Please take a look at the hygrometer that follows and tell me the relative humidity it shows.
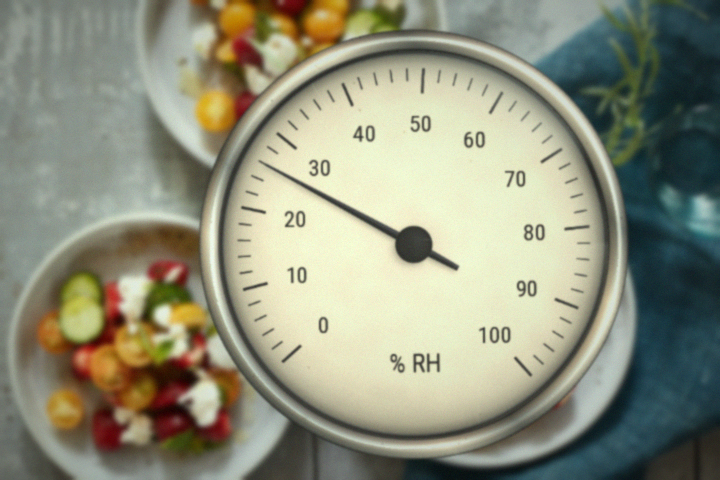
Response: 26 %
